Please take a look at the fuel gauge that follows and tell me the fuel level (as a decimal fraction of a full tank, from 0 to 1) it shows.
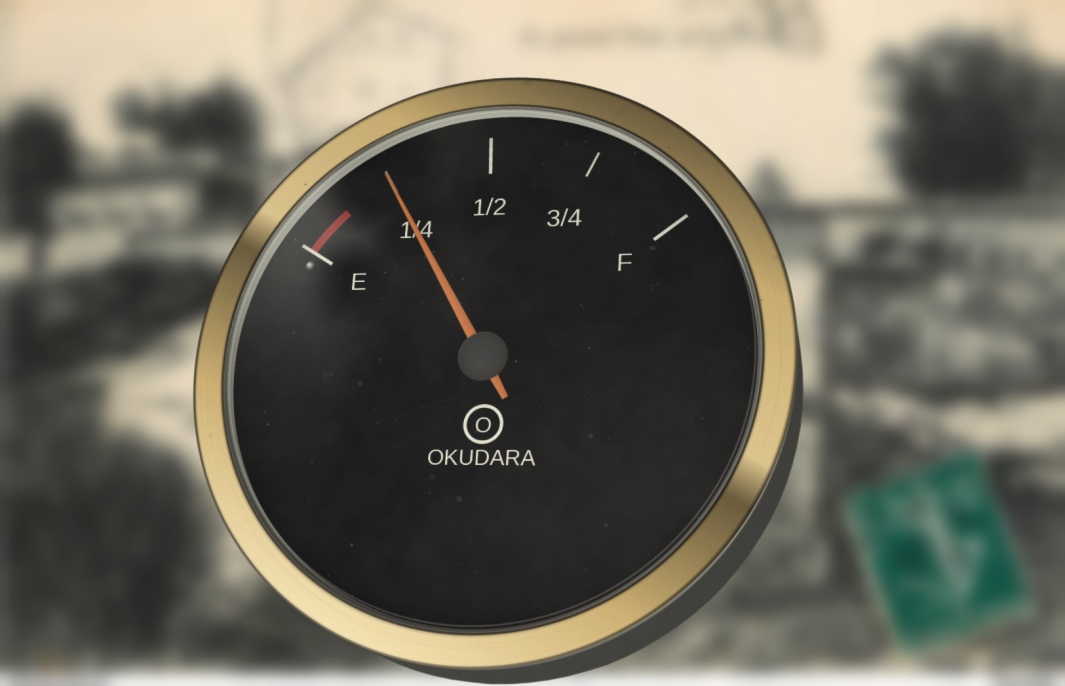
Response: 0.25
